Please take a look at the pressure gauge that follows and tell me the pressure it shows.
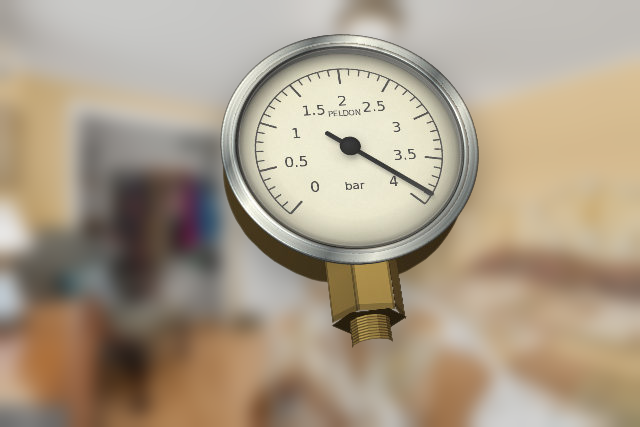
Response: 3.9 bar
